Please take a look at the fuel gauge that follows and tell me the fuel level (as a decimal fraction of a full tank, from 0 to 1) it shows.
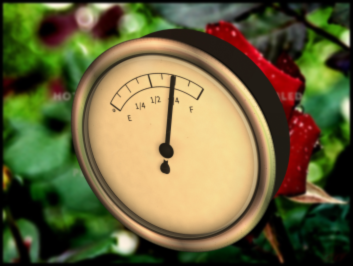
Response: 0.75
